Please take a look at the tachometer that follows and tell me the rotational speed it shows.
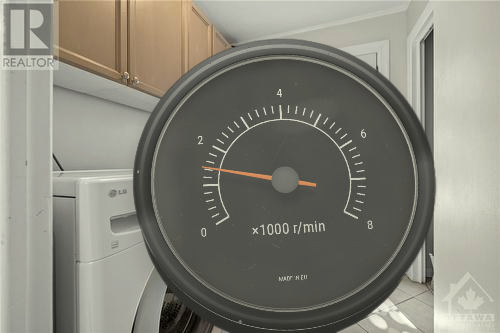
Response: 1400 rpm
